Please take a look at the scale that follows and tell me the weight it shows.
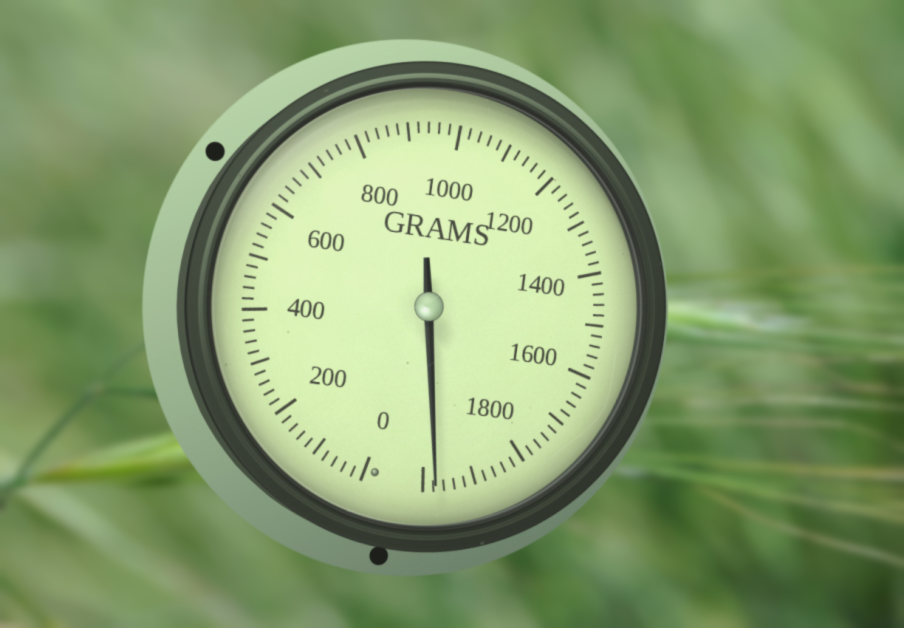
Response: 1980 g
